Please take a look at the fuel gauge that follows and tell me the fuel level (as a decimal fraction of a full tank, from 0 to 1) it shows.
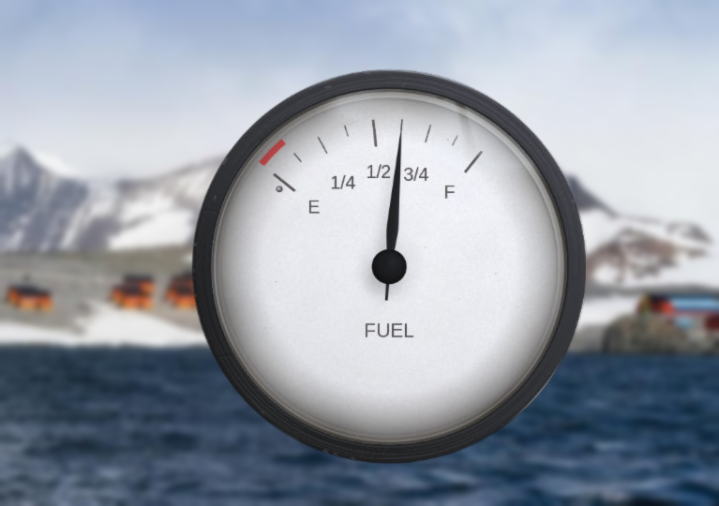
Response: 0.625
